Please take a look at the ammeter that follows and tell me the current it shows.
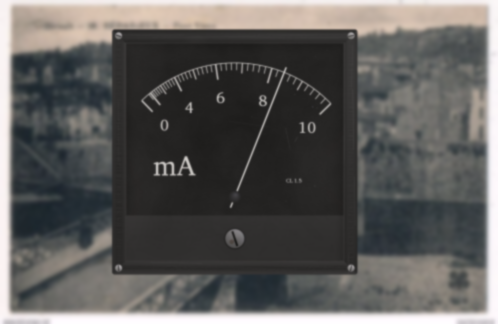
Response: 8.4 mA
